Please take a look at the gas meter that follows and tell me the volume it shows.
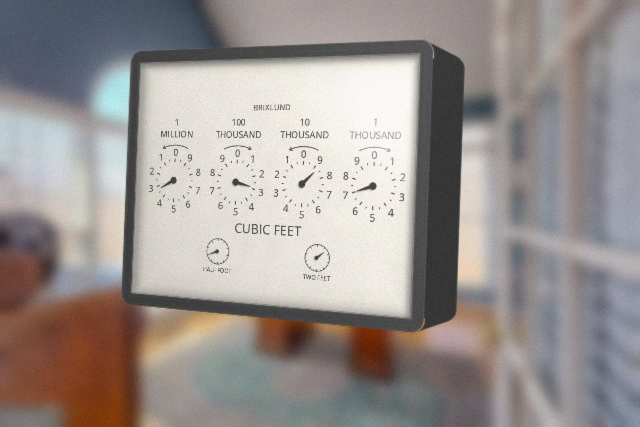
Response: 328700 ft³
